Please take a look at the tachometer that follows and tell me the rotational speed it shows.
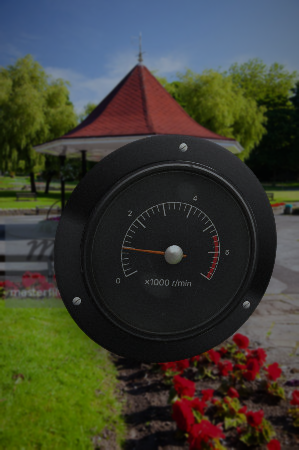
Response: 1000 rpm
